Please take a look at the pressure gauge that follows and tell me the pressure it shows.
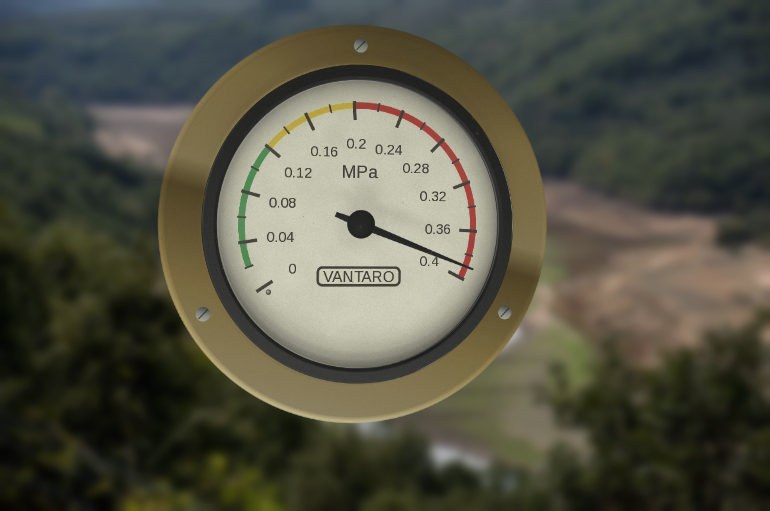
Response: 0.39 MPa
